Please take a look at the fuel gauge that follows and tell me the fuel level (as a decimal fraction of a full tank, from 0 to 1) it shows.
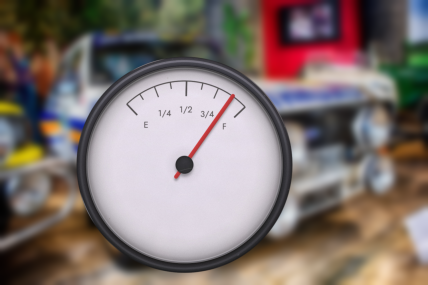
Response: 0.875
